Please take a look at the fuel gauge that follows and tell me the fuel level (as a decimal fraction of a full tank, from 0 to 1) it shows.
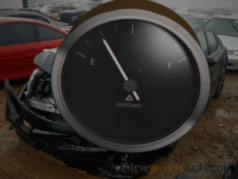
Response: 0.25
